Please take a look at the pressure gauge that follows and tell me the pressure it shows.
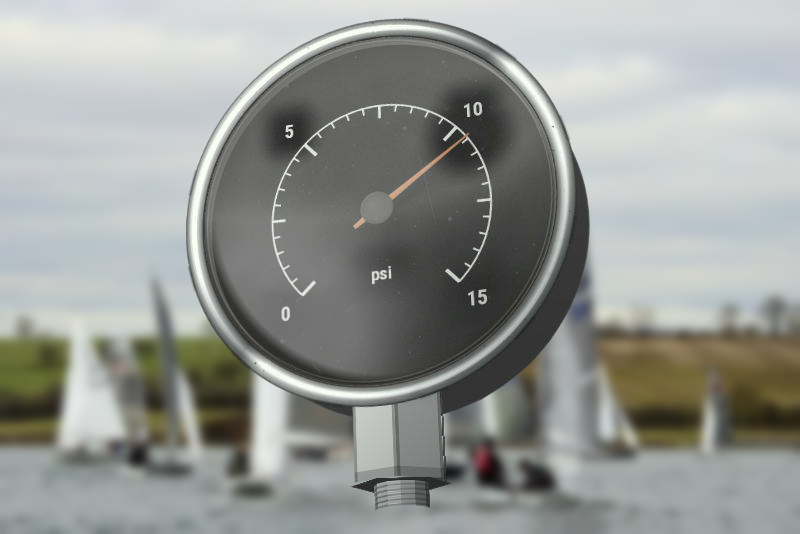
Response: 10.5 psi
